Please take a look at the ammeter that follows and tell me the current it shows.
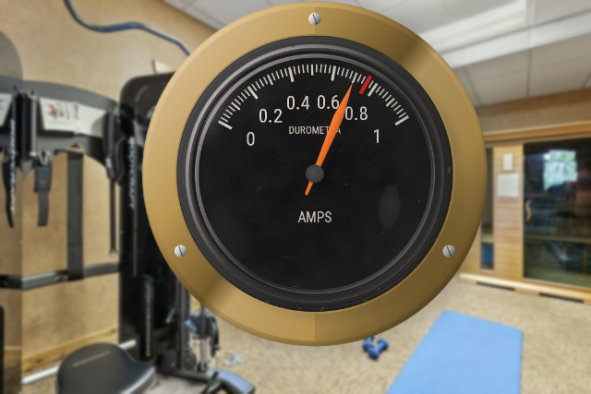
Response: 0.7 A
